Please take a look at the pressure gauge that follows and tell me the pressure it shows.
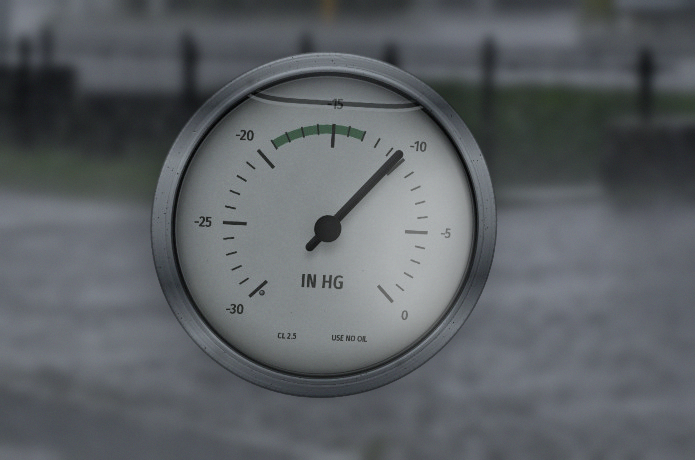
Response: -10.5 inHg
